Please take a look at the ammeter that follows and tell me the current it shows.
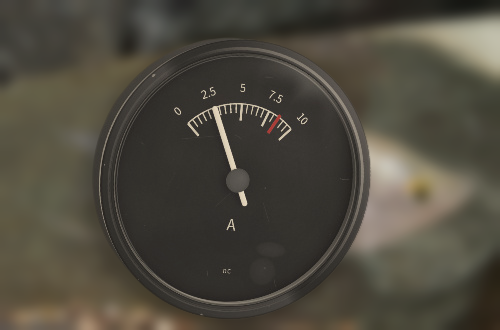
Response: 2.5 A
